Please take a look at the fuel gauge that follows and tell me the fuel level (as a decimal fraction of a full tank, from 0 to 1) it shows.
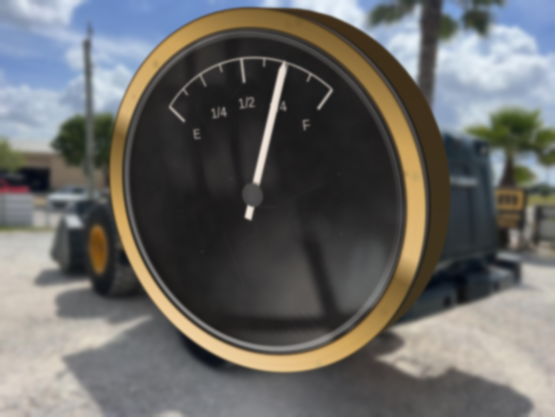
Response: 0.75
